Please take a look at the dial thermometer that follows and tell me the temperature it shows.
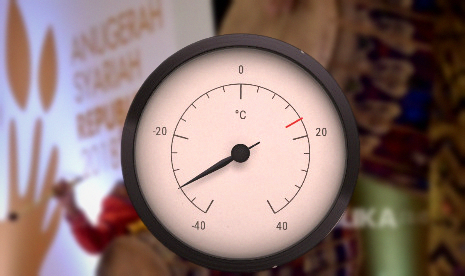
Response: -32 °C
